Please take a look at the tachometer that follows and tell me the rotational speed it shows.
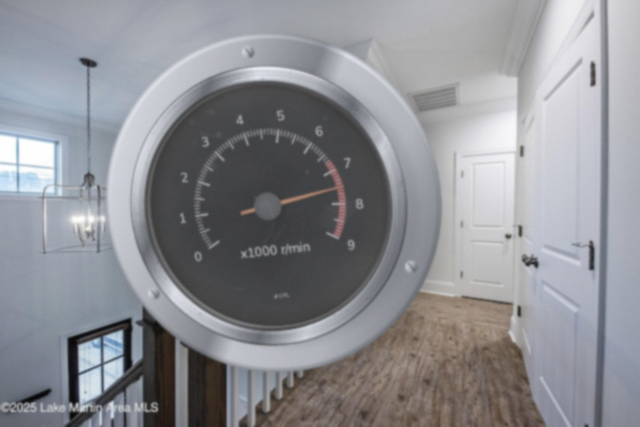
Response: 7500 rpm
